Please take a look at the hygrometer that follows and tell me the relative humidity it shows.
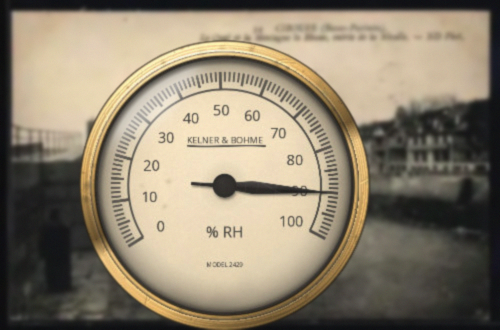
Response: 90 %
